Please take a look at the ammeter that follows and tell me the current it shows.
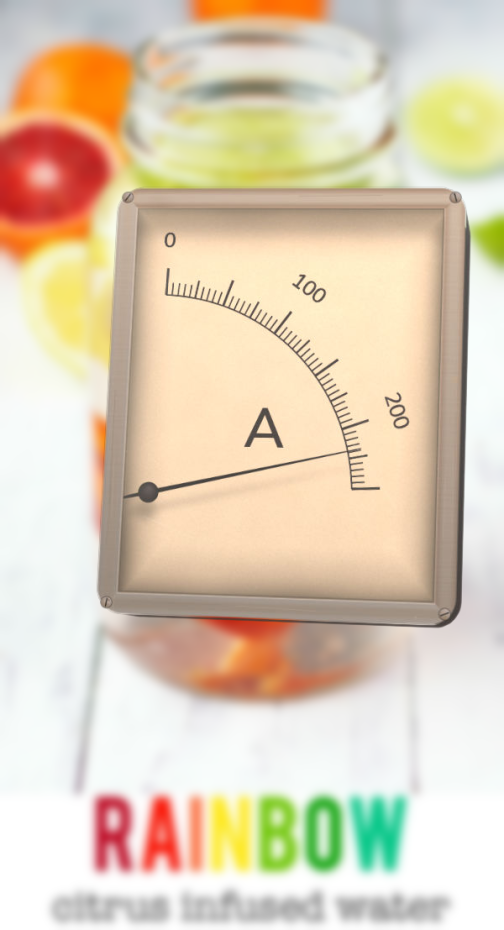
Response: 220 A
